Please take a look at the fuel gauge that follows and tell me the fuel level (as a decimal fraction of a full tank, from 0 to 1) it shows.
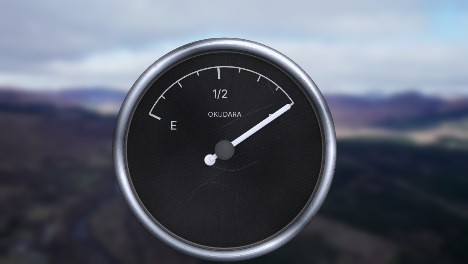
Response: 1
